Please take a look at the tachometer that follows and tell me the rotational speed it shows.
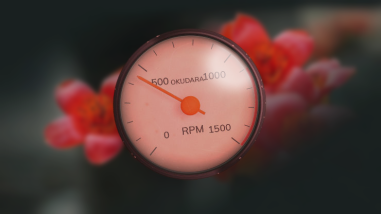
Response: 450 rpm
